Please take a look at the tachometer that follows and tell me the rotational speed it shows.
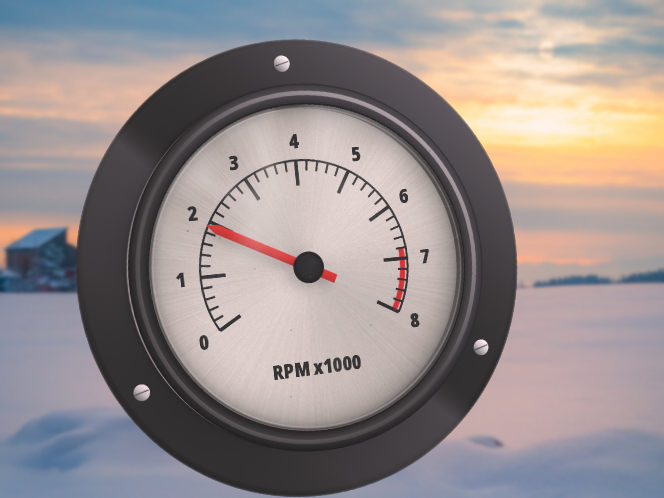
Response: 1900 rpm
